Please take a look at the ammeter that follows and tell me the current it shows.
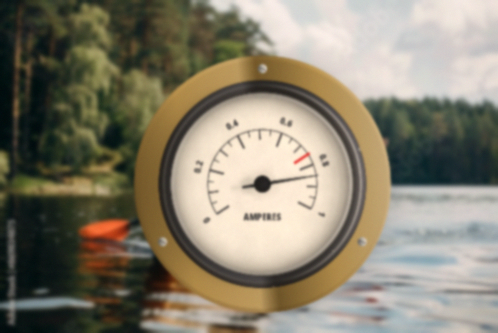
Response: 0.85 A
